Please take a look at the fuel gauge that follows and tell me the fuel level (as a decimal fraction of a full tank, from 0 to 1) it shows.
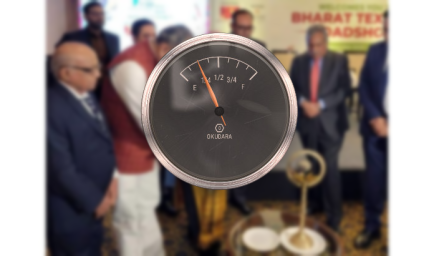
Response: 0.25
